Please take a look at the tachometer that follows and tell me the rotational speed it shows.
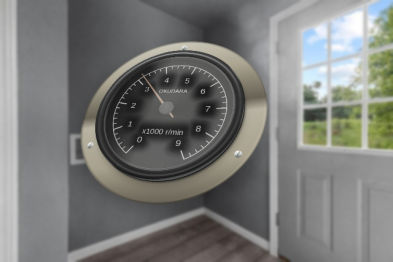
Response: 3200 rpm
